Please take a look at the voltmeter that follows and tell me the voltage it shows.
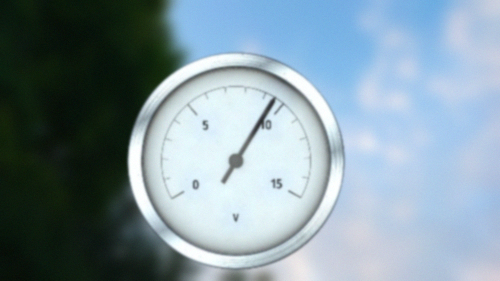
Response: 9.5 V
